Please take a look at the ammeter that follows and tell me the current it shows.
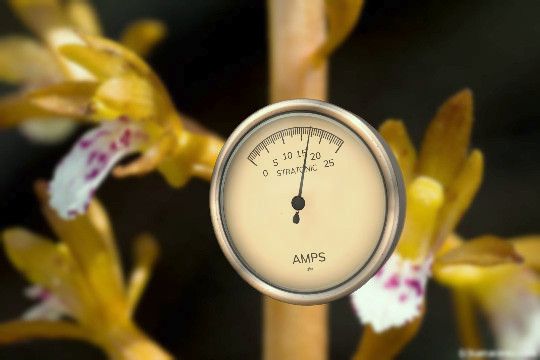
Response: 17.5 A
